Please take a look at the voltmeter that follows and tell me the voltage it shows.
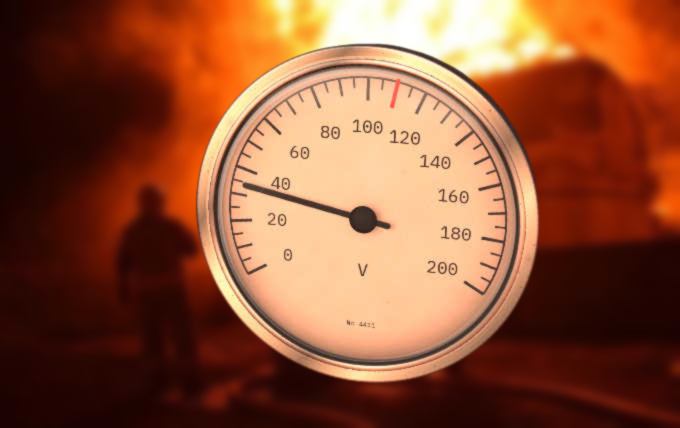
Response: 35 V
